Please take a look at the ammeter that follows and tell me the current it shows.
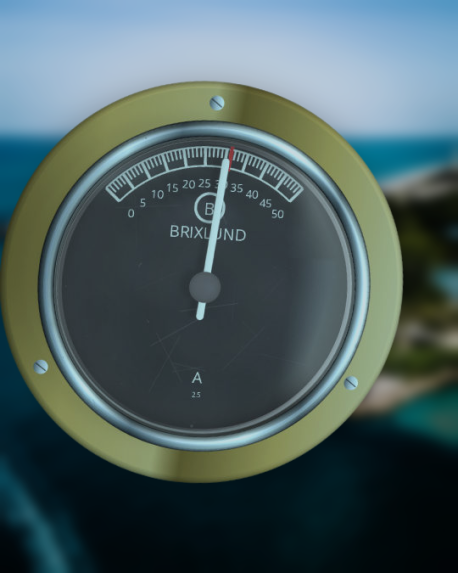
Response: 30 A
